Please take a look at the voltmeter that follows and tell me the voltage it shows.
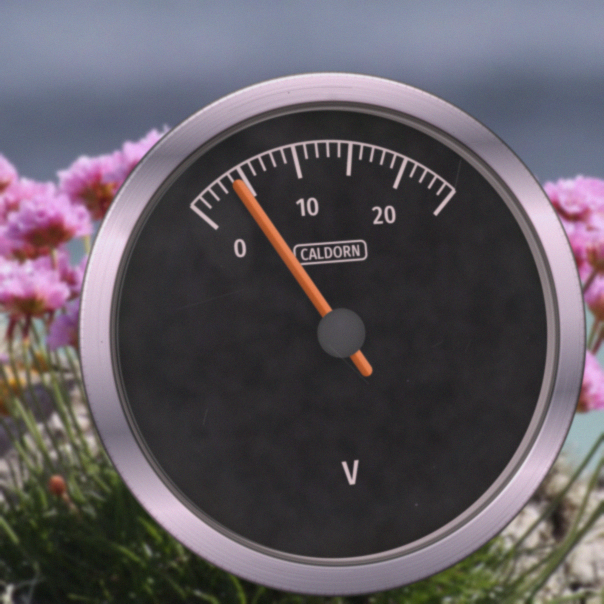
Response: 4 V
